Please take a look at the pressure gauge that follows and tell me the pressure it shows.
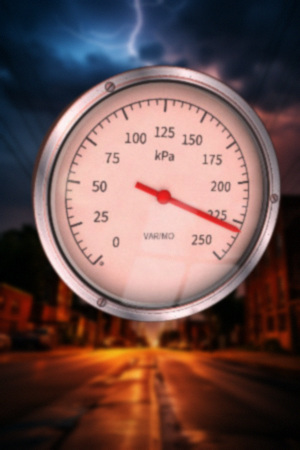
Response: 230 kPa
